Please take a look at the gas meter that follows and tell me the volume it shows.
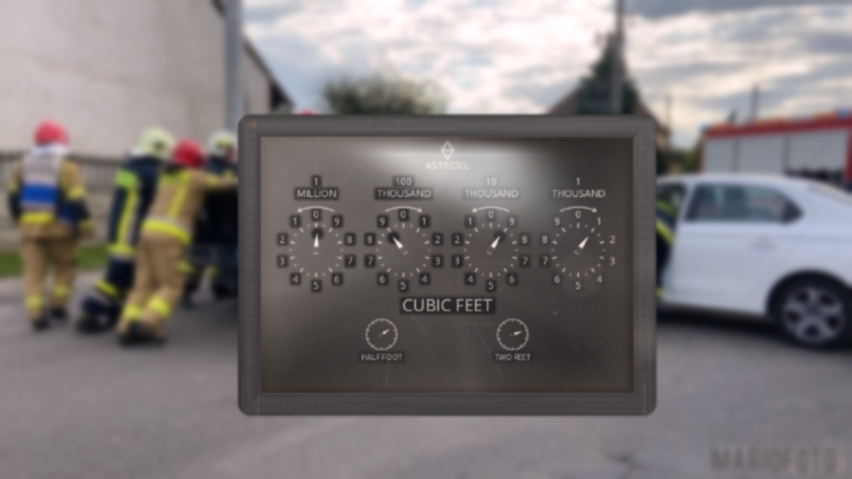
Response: 989100 ft³
